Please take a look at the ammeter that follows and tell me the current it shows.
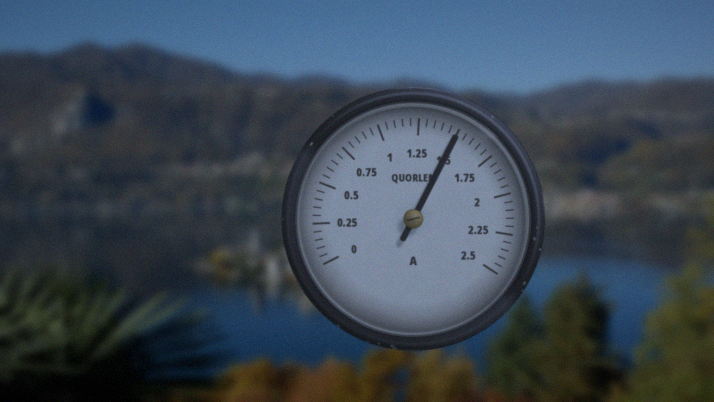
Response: 1.5 A
